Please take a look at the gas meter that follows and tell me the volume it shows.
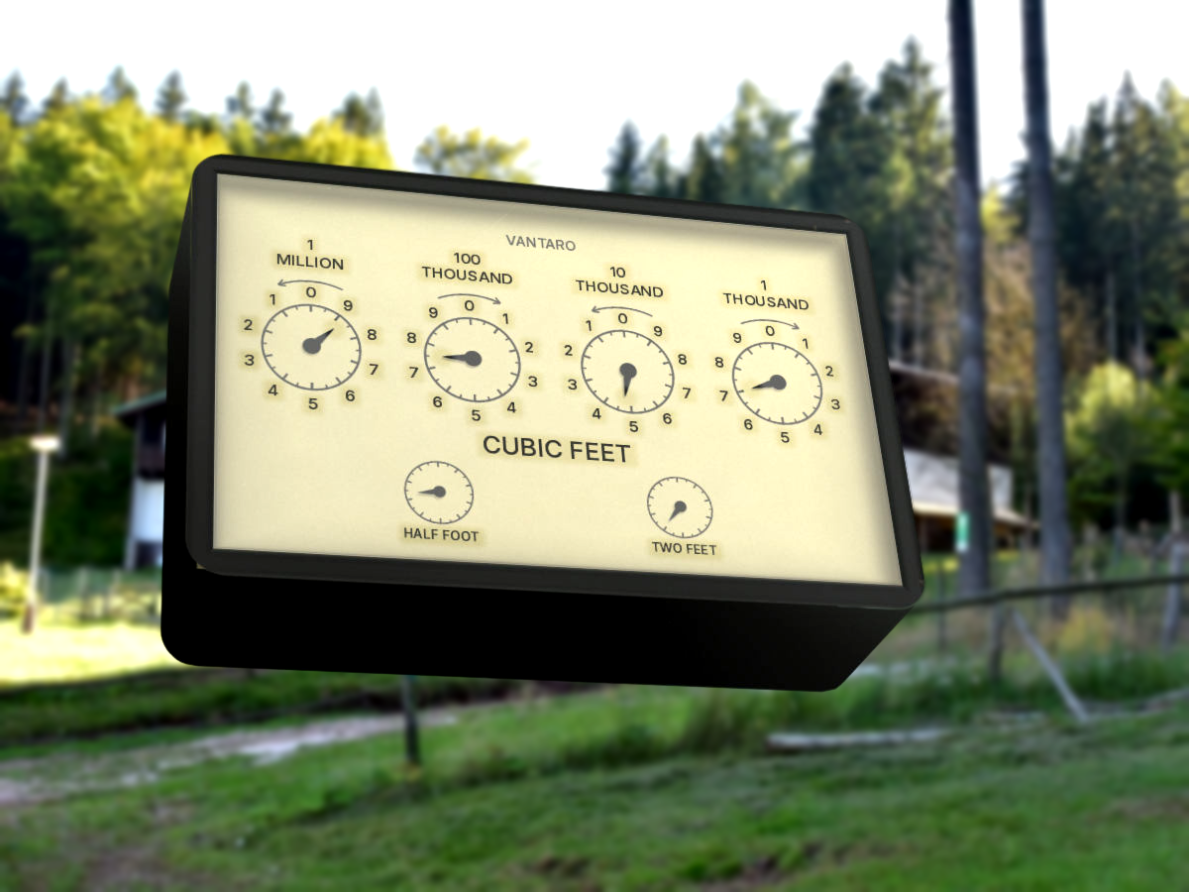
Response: 874700 ft³
